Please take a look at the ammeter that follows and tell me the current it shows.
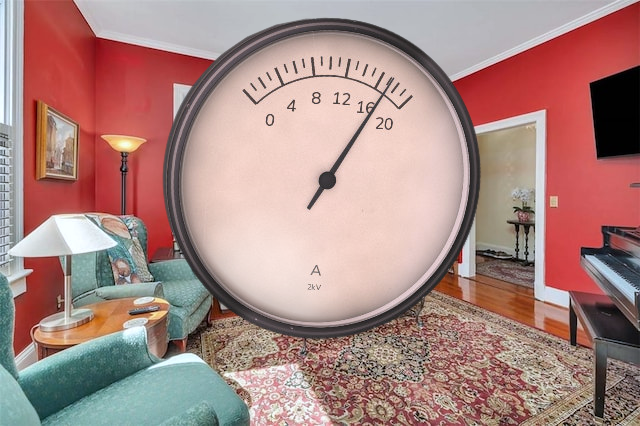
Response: 17 A
